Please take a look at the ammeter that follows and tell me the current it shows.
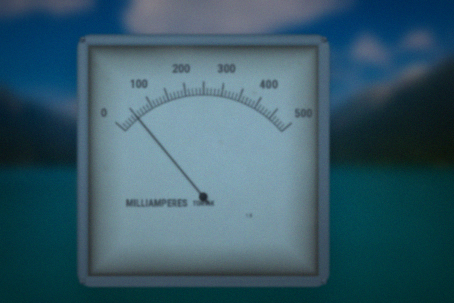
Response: 50 mA
